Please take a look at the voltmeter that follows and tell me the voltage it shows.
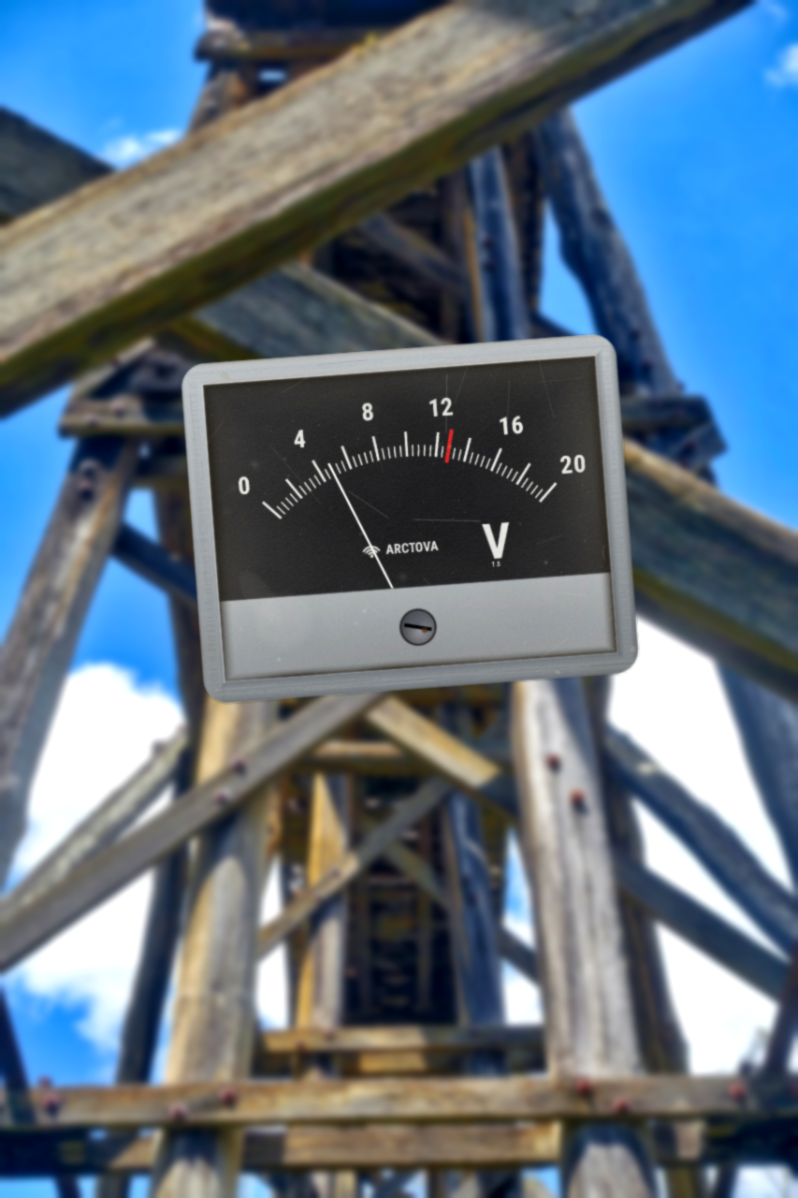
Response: 4.8 V
